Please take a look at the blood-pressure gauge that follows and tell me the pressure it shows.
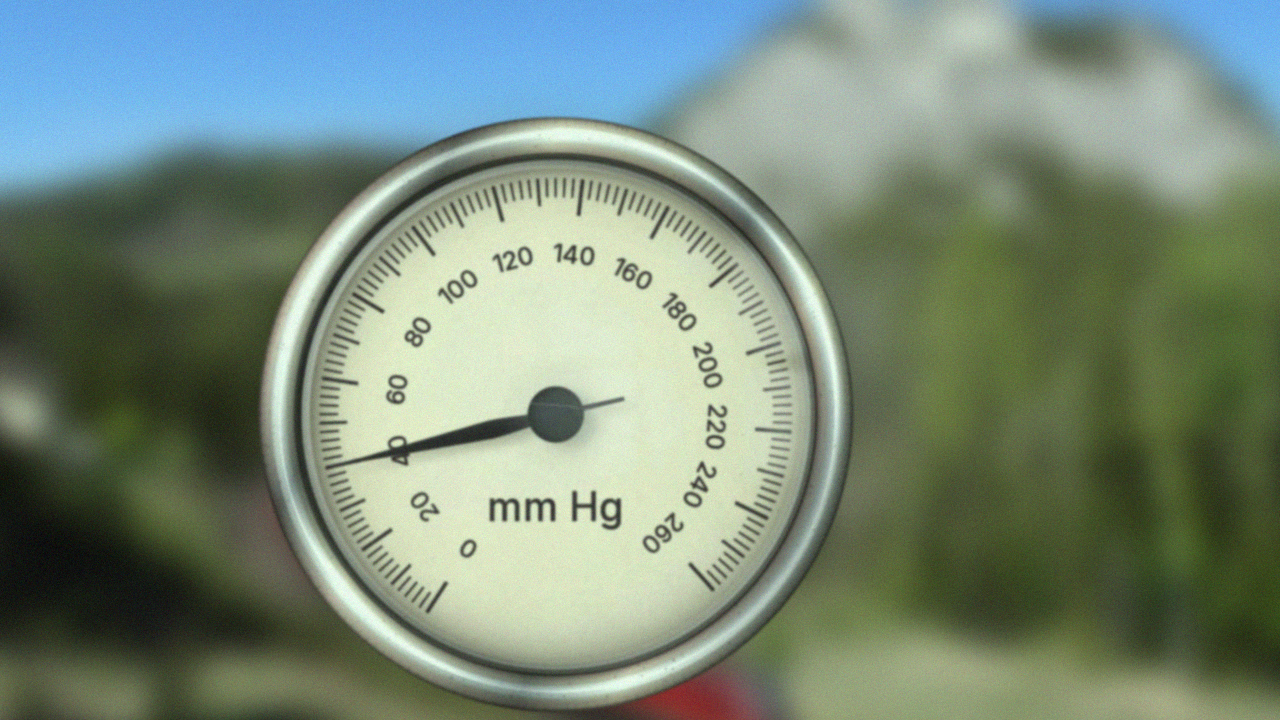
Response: 40 mmHg
